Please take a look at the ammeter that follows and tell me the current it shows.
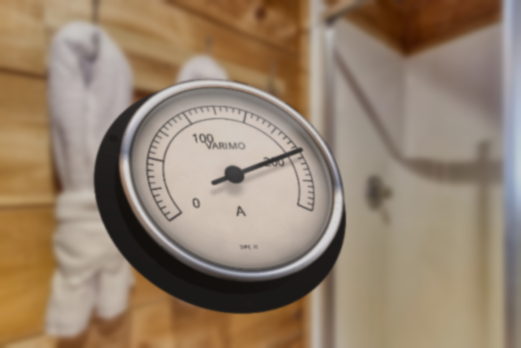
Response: 200 A
